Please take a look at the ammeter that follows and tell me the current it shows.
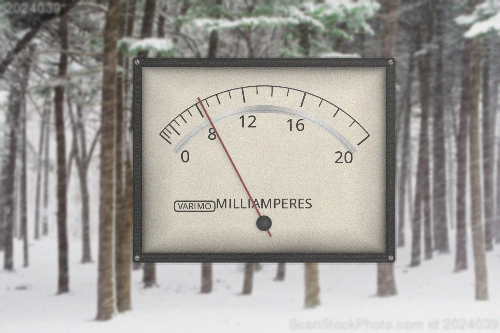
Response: 8.5 mA
